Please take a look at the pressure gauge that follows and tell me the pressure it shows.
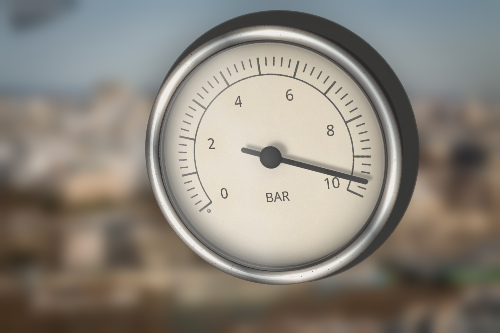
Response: 9.6 bar
